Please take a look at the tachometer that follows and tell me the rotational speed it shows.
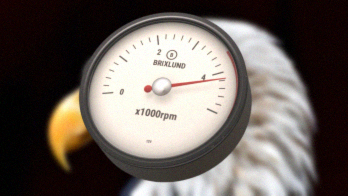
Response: 4200 rpm
